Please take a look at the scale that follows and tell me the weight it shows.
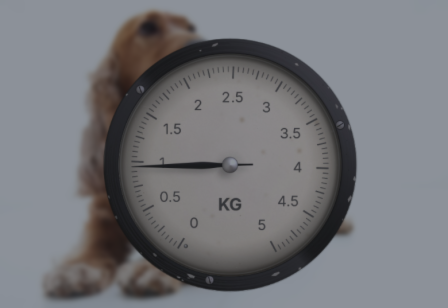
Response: 0.95 kg
